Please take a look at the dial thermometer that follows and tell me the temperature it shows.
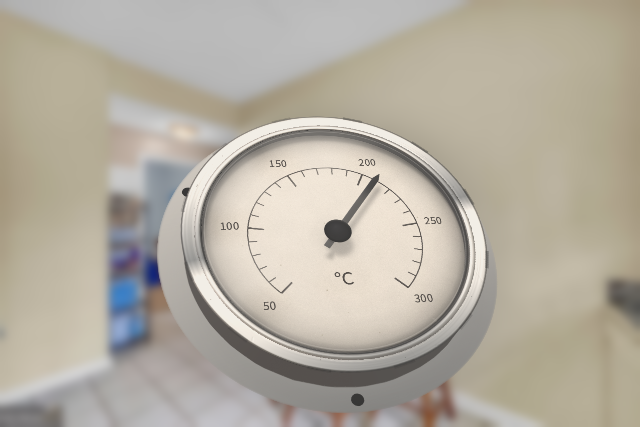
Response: 210 °C
